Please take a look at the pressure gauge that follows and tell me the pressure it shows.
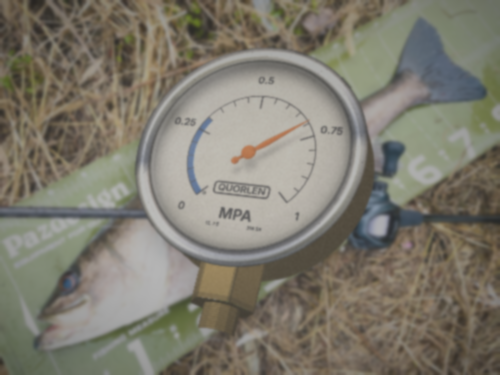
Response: 0.7 MPa
